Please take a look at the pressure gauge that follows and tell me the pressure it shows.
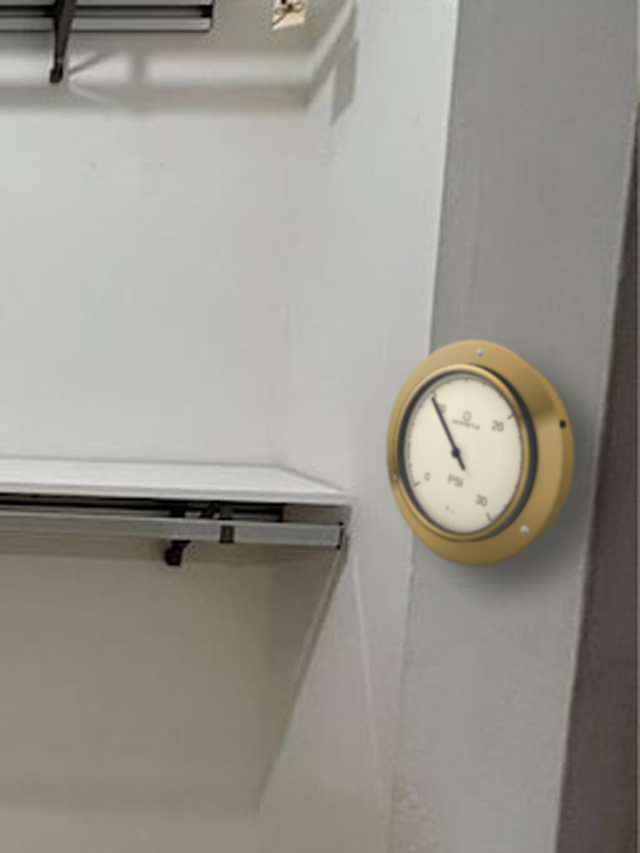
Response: 10 psi
